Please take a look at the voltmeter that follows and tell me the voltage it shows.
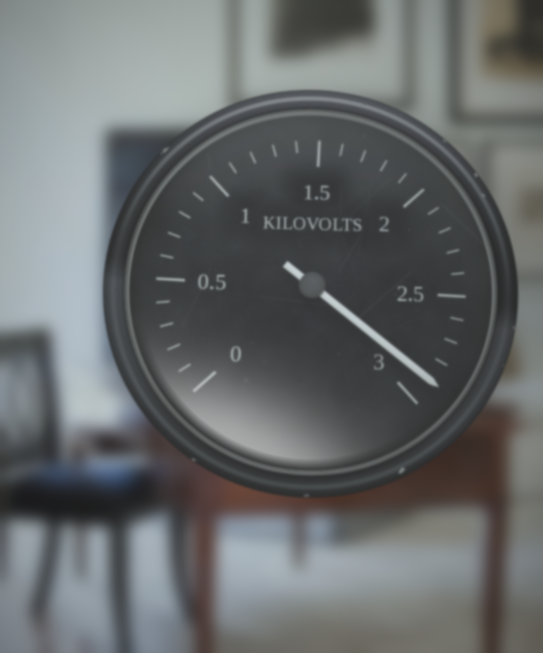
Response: 2.9 kV
